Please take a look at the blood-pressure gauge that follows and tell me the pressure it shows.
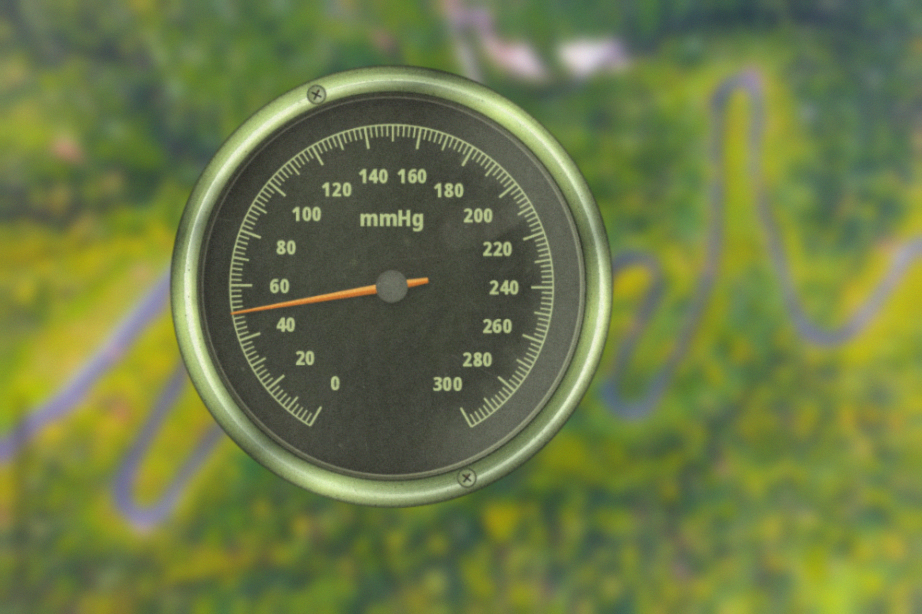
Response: 50 mmHg
